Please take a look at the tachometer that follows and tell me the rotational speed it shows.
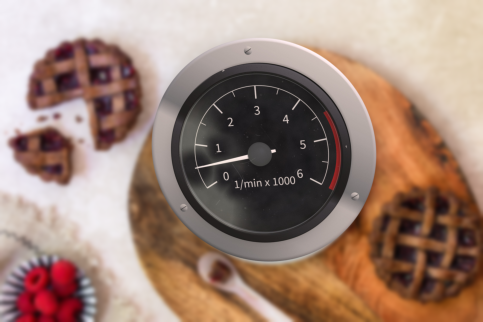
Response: 500 rpm
